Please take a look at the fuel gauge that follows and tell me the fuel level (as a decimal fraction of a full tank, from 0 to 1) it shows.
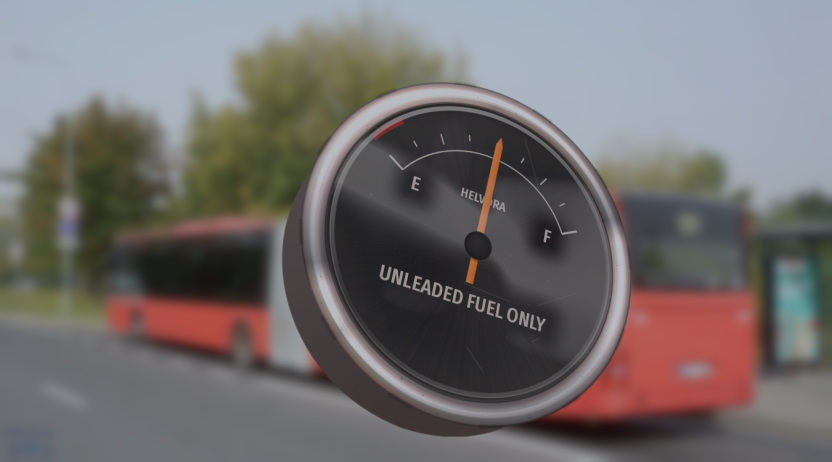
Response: 0.5
